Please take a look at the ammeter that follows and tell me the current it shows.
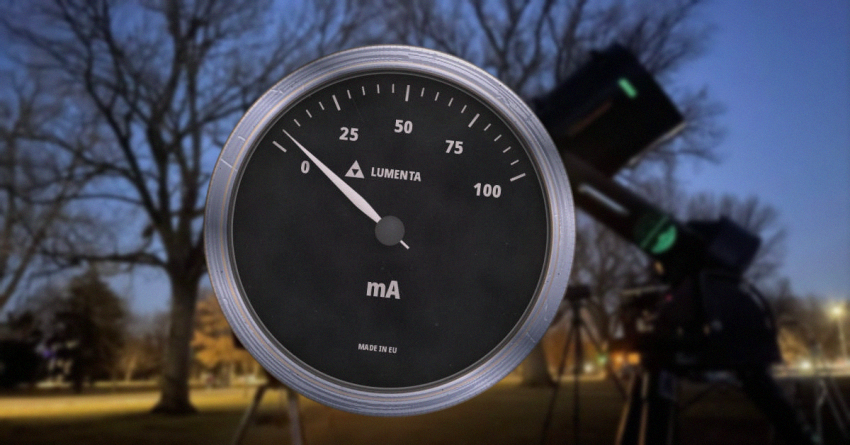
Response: 5 mA
